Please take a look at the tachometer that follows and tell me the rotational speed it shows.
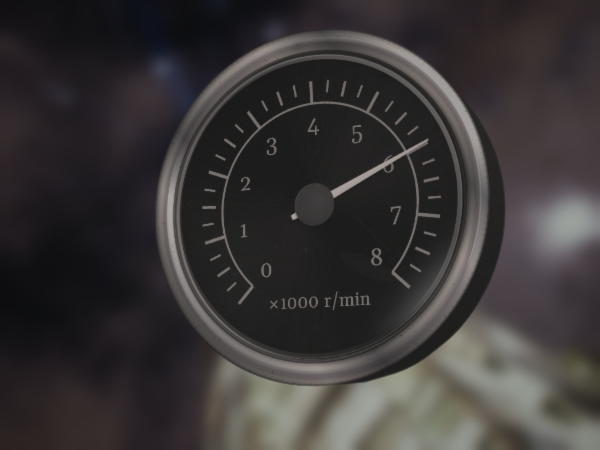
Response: 6000 rpm
